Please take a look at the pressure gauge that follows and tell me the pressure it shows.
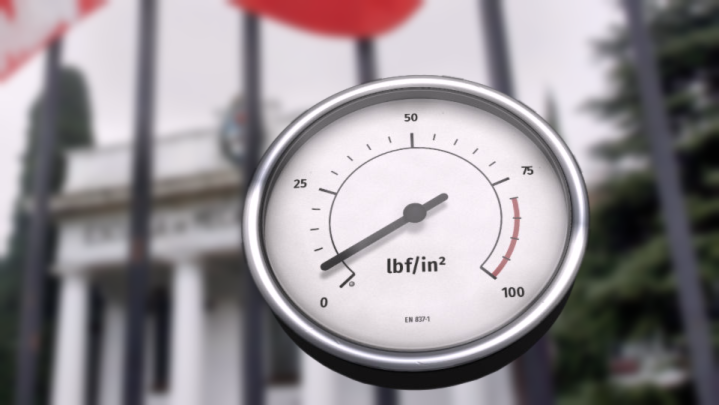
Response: 5 psi
